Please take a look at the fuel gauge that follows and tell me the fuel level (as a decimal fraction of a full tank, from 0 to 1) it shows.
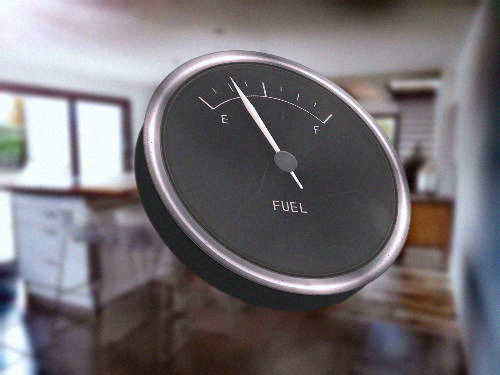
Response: 0.25
